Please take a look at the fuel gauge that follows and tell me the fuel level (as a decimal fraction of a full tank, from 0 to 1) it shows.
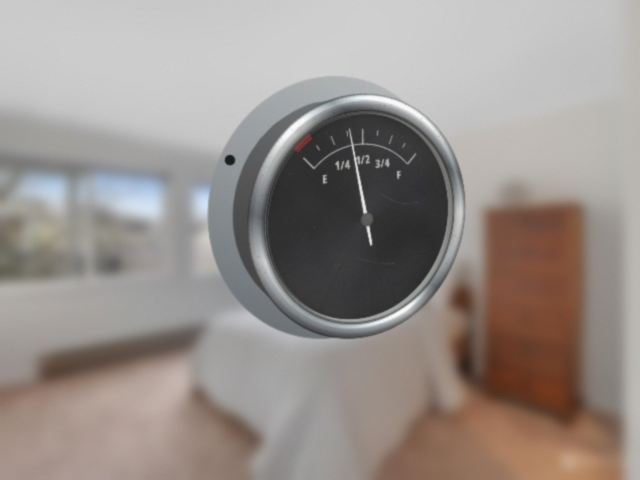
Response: 0.375
